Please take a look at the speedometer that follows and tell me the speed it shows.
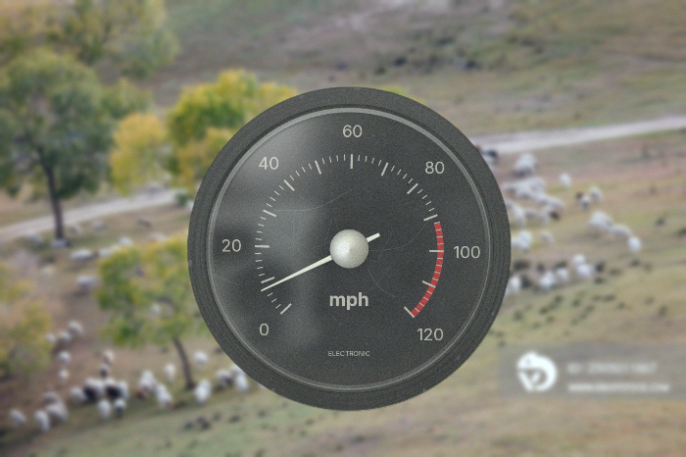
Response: 8 mph
